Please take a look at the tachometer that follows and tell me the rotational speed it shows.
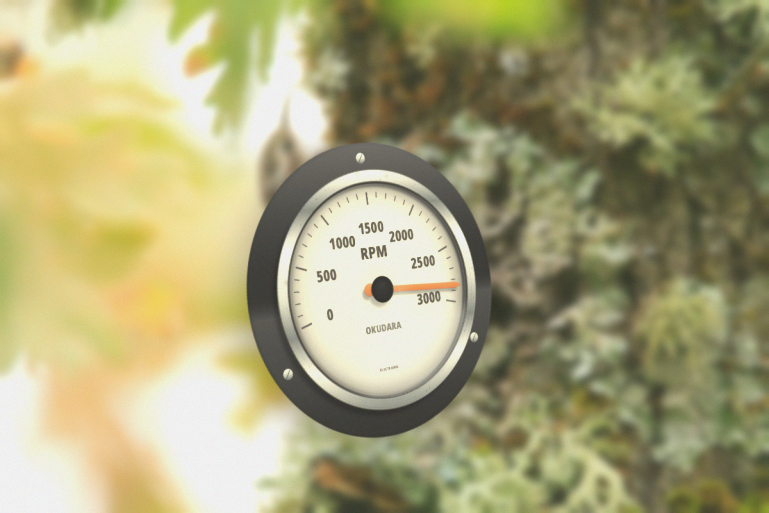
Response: 2850 rpm
